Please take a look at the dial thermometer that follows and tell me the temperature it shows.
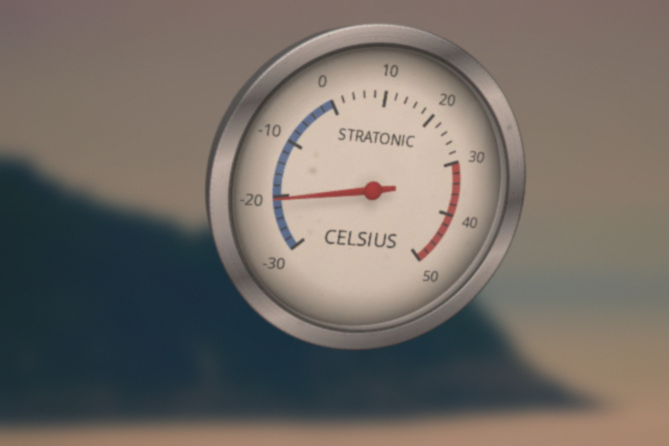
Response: -20 °C
